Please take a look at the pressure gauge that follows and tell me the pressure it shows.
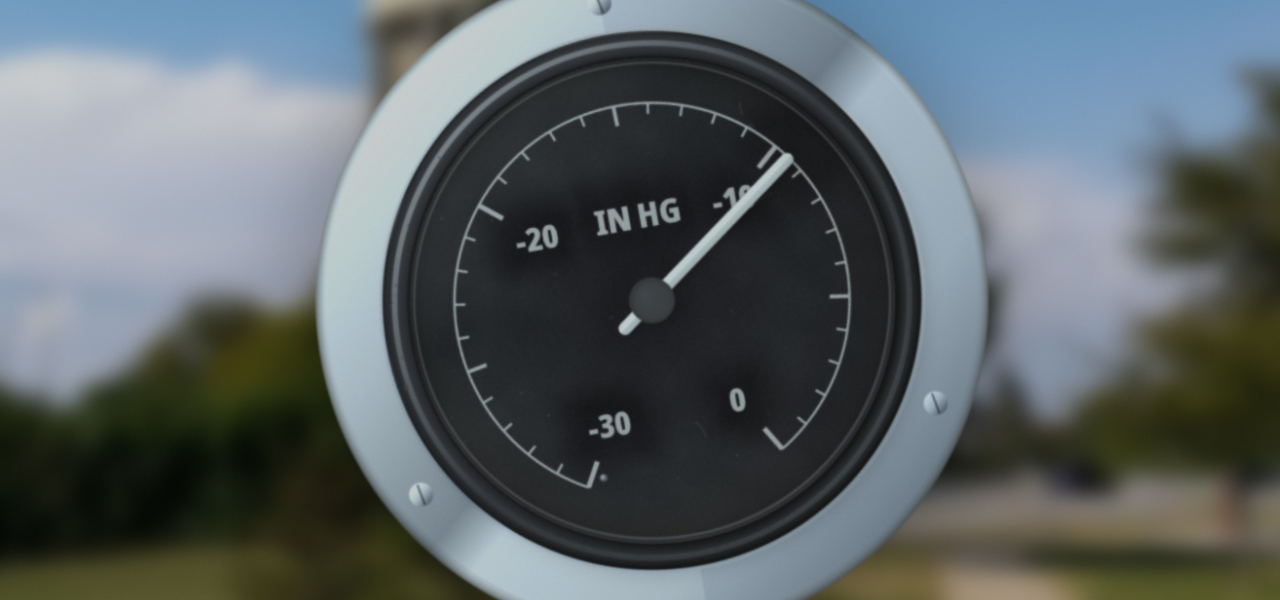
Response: -9.5 inHg
